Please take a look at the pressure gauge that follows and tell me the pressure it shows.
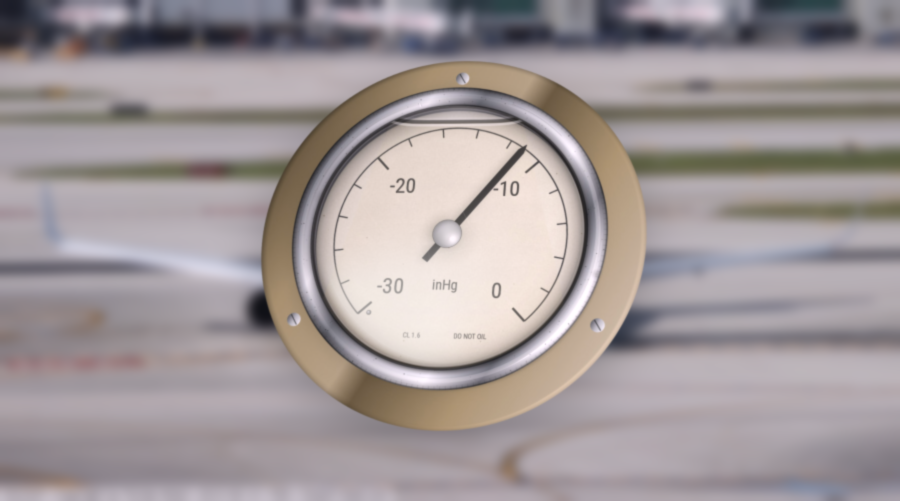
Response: -11 inHg
